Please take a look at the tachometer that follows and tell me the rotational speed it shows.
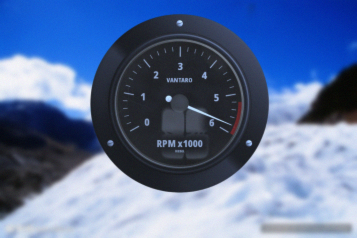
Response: 5800 rpm
